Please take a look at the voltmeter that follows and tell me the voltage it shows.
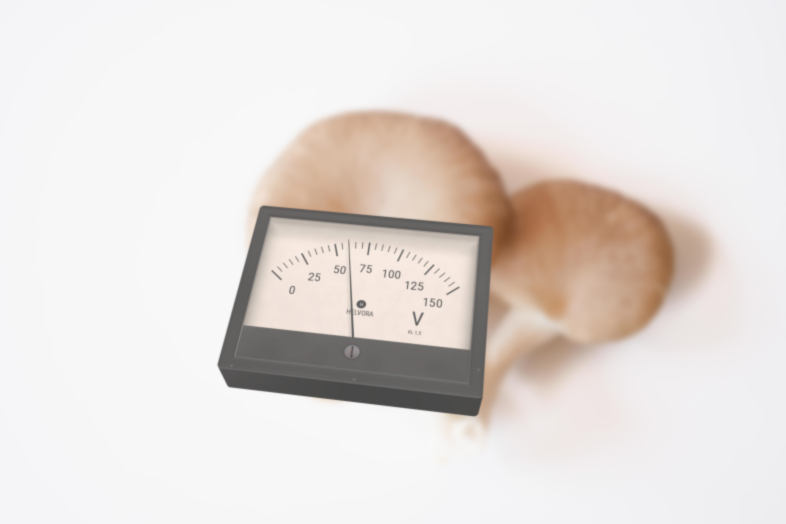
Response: 60 V
